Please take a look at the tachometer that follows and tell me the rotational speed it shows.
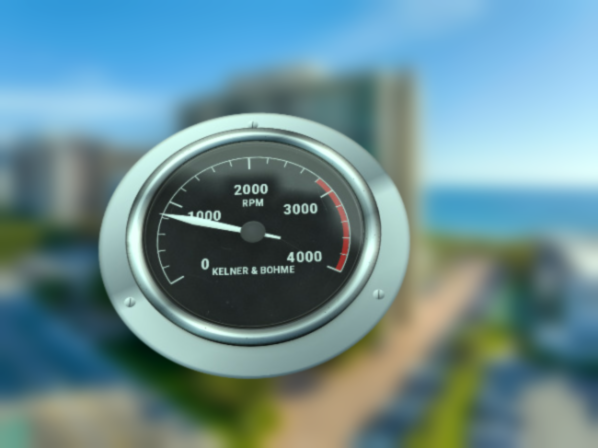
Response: 800 rpm
